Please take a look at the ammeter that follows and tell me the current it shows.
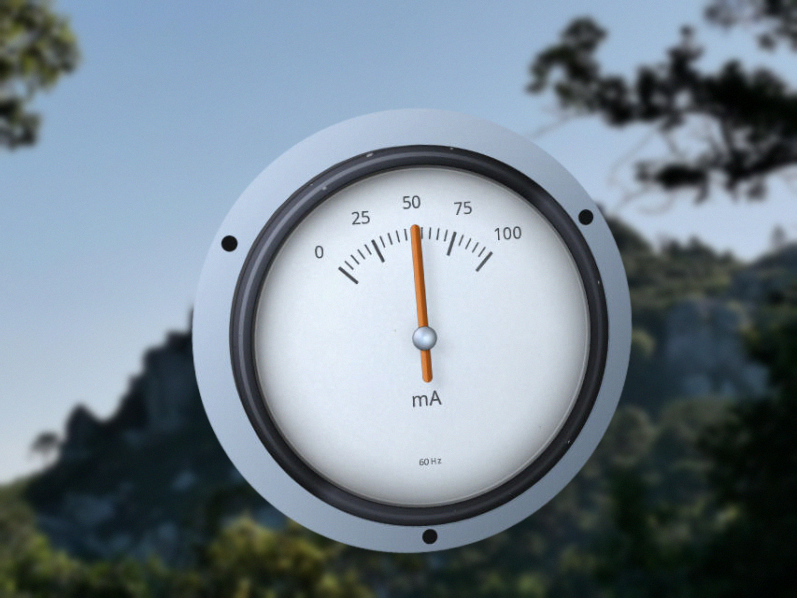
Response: 50 mA
